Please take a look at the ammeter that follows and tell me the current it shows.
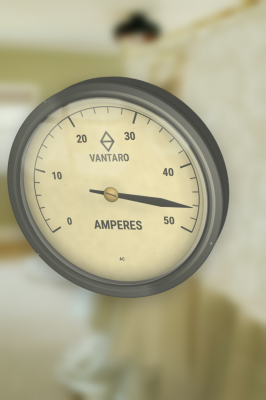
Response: 46 A
